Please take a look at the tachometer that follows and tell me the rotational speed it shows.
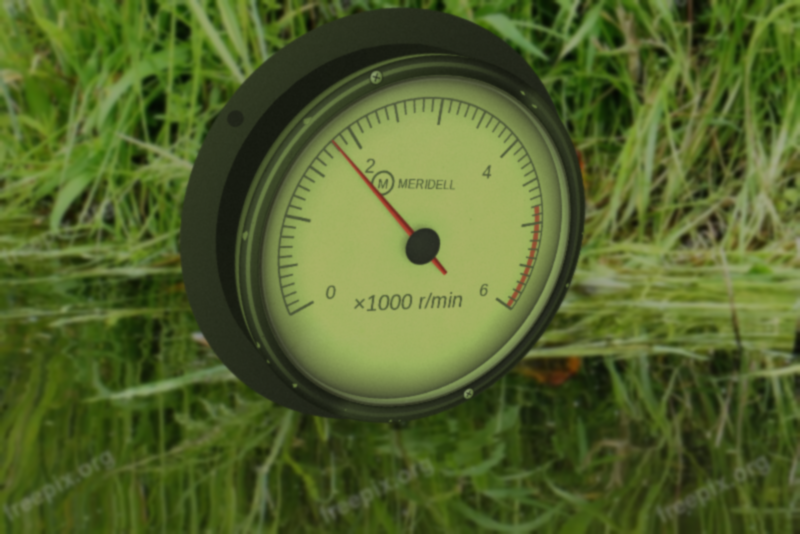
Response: 1800 rpm
